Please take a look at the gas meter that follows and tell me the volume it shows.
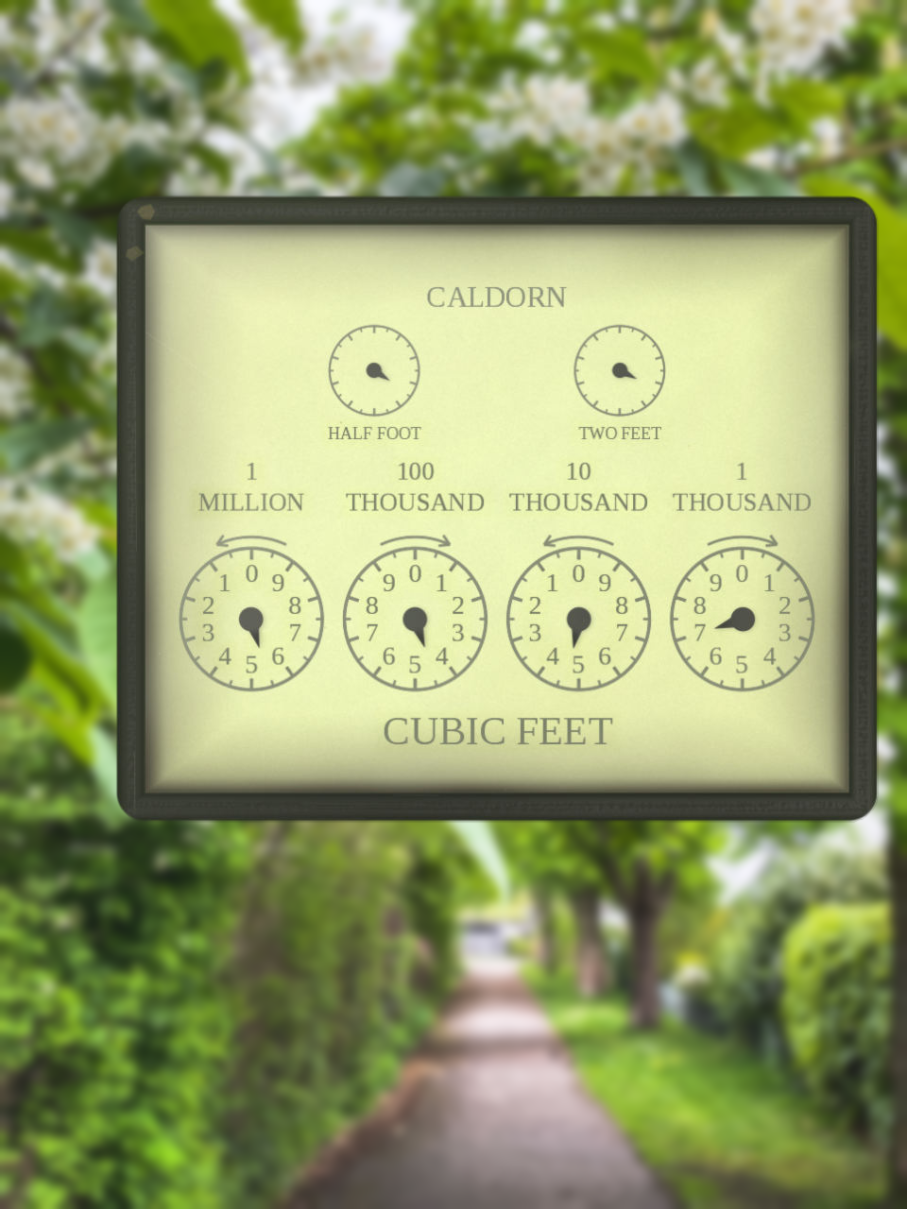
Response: 544700 ft³
